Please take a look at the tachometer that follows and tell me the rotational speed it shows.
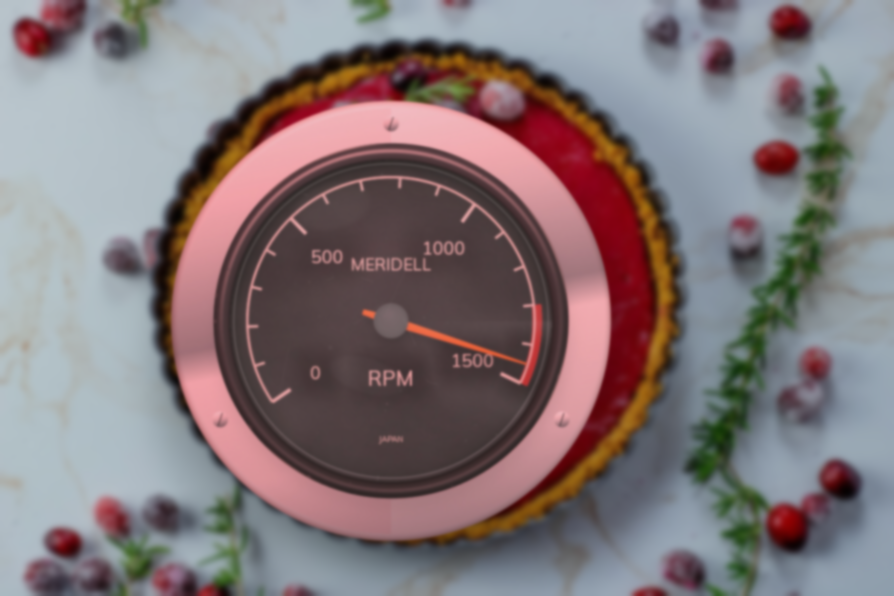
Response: 1450 rpm
